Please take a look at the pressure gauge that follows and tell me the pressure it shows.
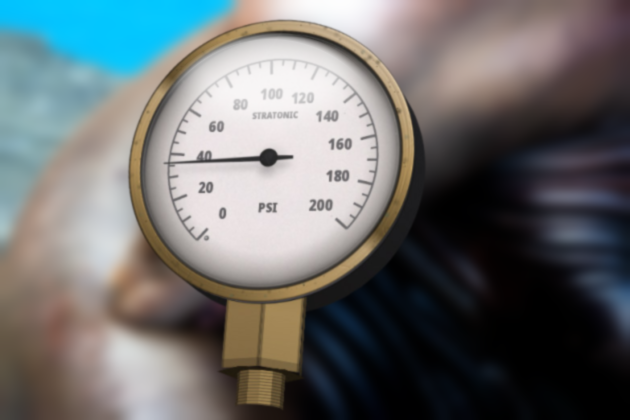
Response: 35 psi
